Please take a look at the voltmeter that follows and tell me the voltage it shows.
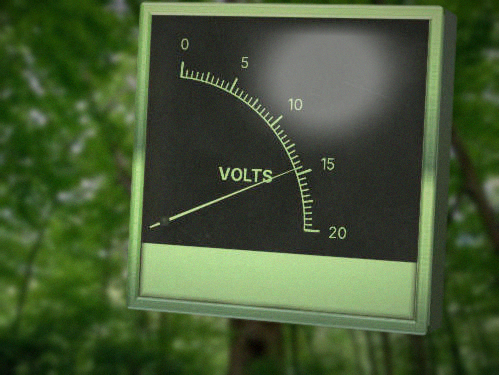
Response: 14.5 V
